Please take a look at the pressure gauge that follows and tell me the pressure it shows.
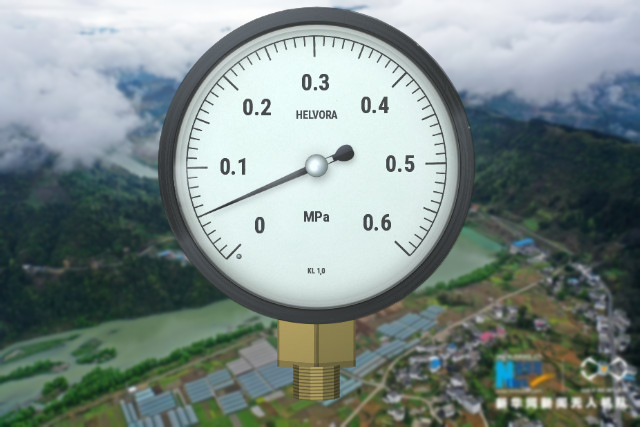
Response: 0.05 MPa
